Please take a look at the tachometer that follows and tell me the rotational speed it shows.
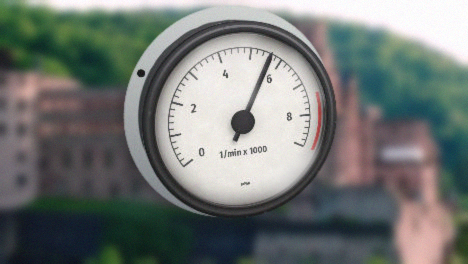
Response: 5600 rpm
